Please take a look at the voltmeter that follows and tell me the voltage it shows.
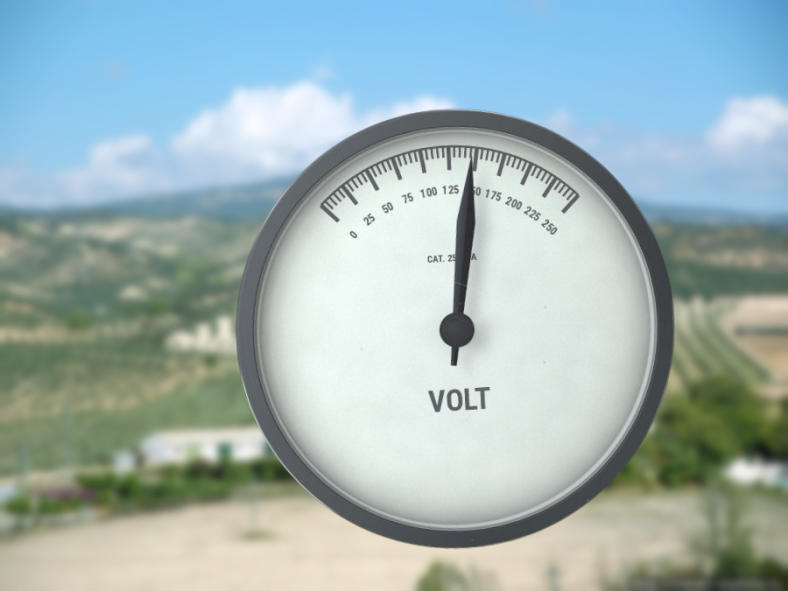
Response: 145 V
